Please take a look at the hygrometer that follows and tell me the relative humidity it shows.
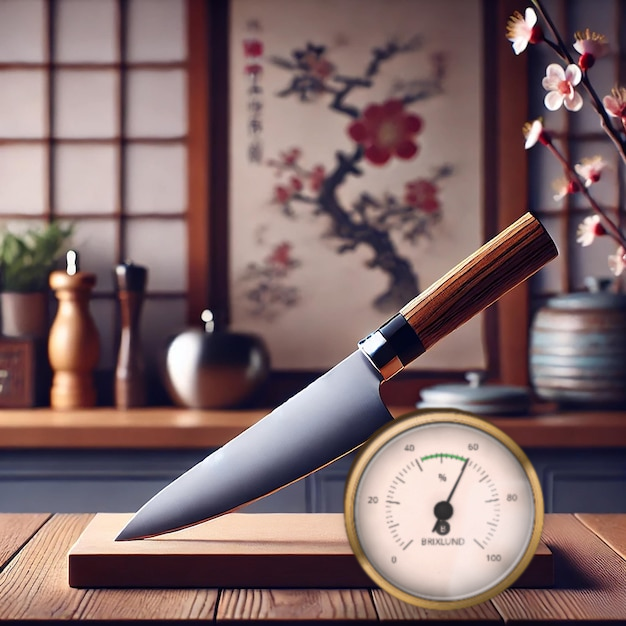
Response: 60 %
